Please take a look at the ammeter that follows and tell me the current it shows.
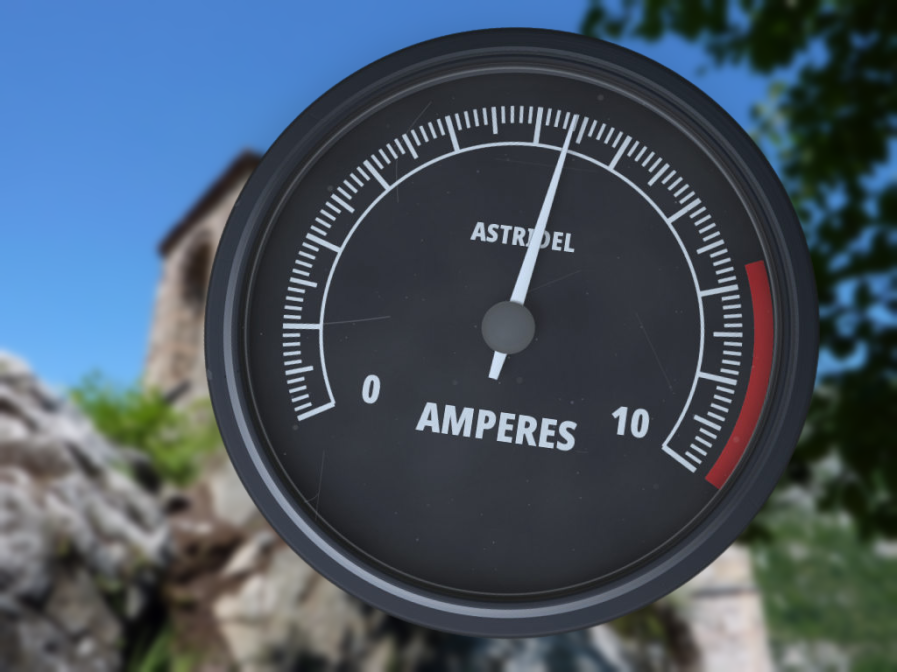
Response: 5.4 A
